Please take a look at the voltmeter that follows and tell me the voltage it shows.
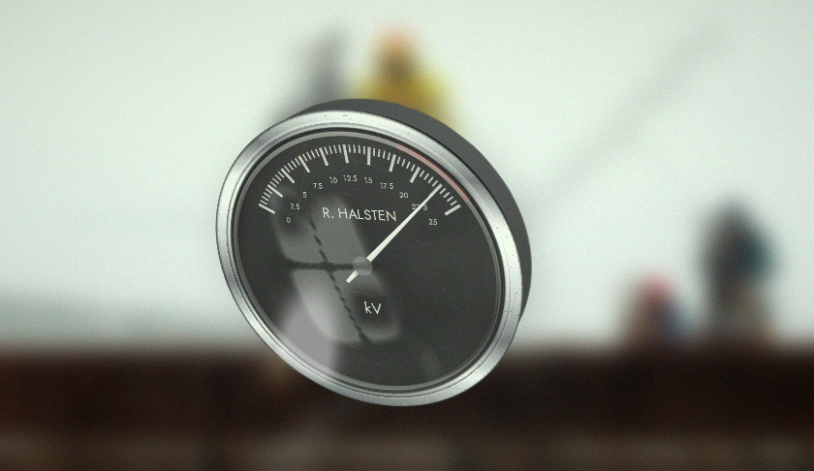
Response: 22.5 kV
